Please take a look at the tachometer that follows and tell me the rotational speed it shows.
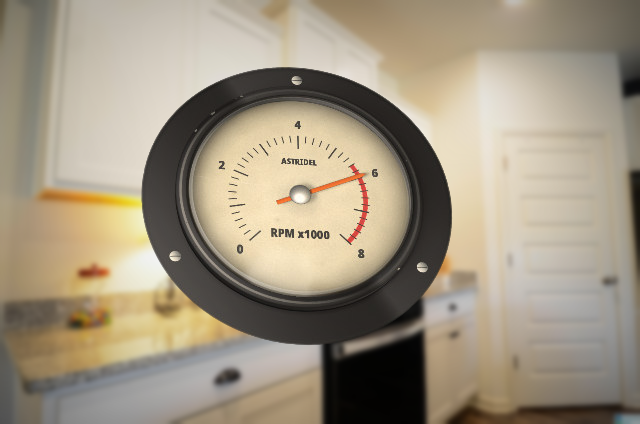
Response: 6000 rpm
